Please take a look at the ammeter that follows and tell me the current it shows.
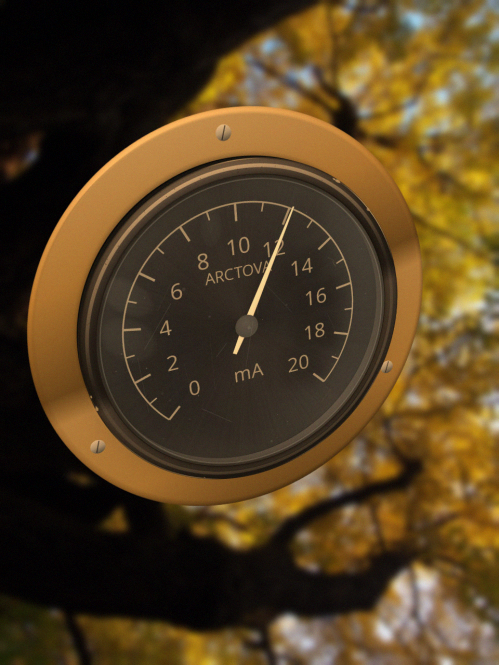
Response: 12 mA
